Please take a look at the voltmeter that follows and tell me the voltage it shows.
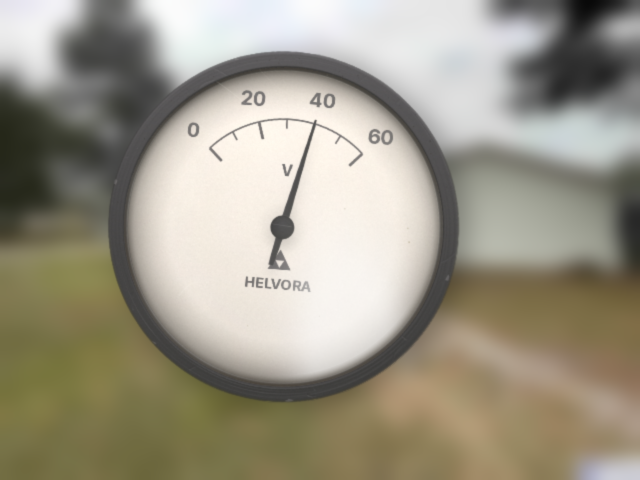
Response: 40 V
